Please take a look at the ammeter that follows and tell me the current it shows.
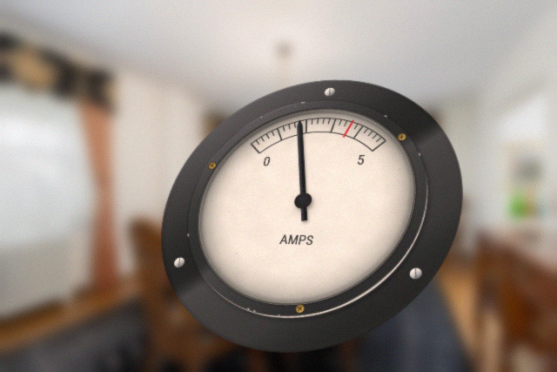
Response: 1.8 A
